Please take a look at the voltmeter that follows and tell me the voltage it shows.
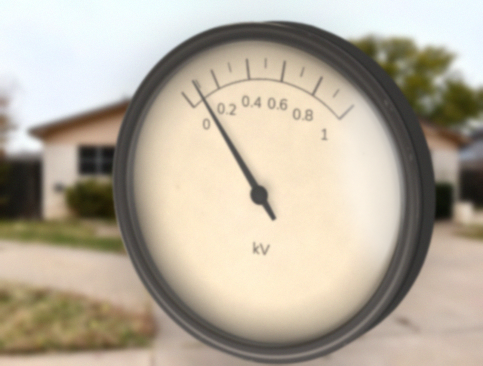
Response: 0.1 kV
